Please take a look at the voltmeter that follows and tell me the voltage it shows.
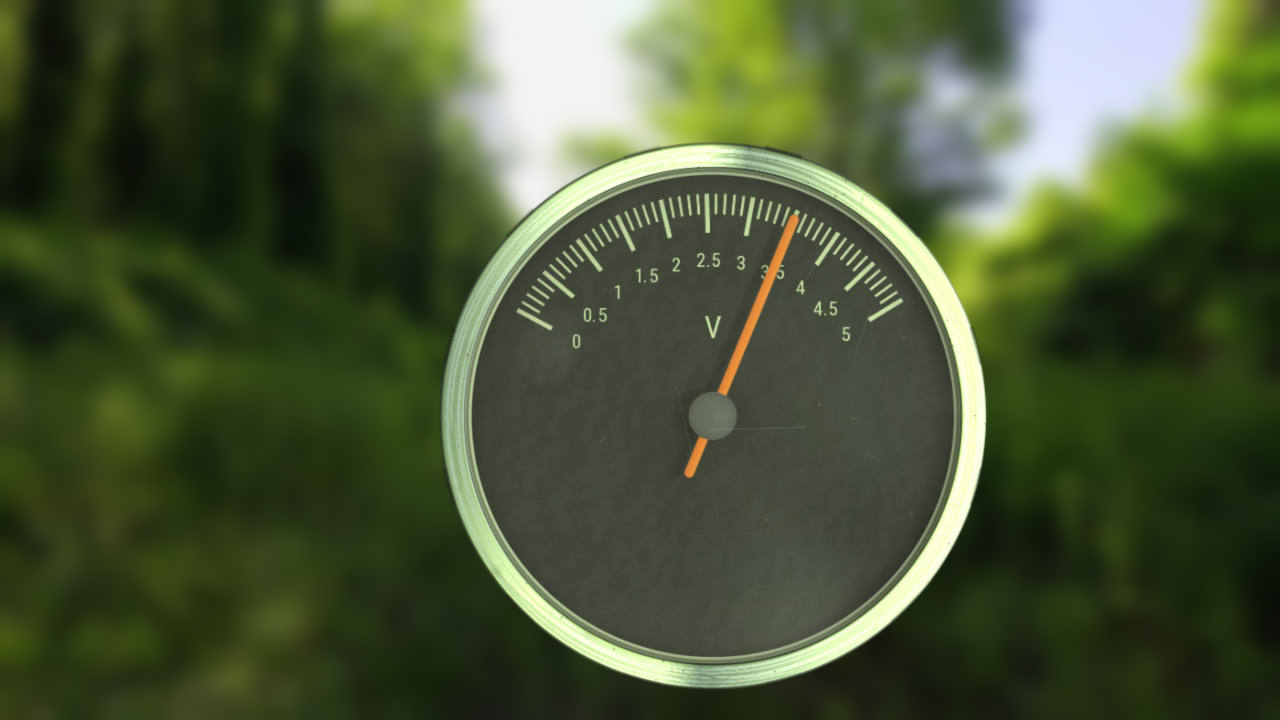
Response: 3.5 V
